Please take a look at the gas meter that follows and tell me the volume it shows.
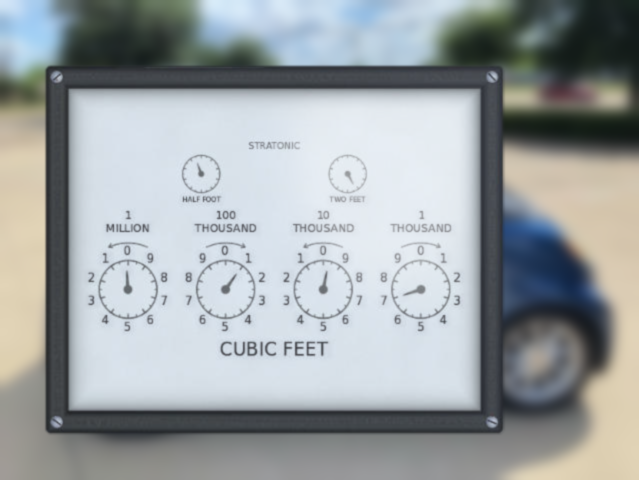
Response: 9700 ft³
